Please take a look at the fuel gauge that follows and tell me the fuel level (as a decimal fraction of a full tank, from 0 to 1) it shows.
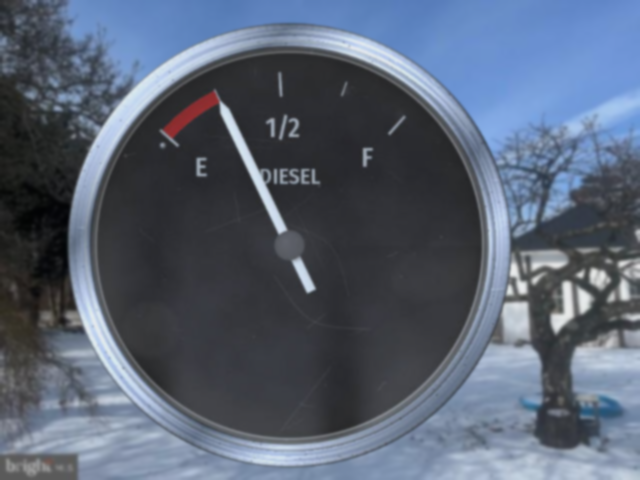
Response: 0.25
